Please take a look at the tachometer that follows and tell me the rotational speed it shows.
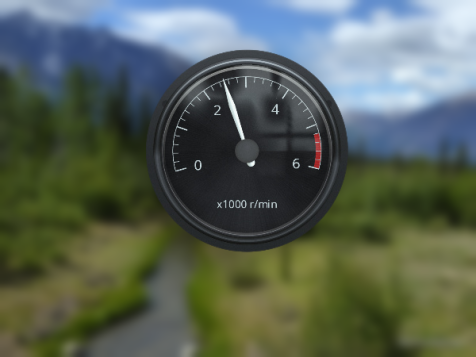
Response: 2500 rpm
